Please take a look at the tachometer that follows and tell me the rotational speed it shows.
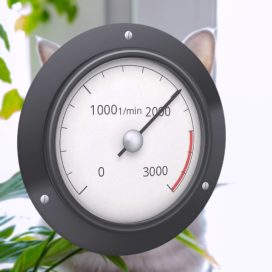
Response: 2000 rpm
